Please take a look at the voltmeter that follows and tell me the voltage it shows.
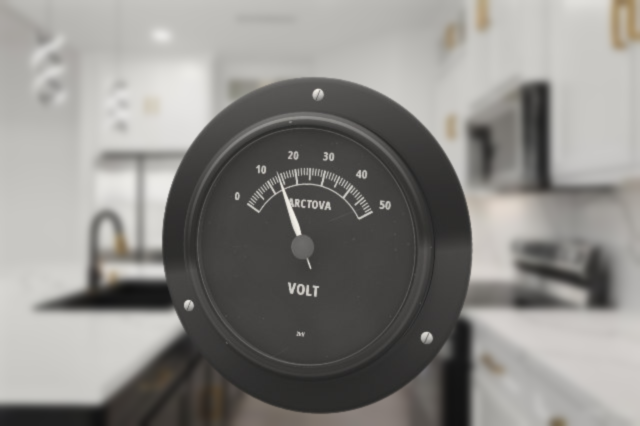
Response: 15 V
